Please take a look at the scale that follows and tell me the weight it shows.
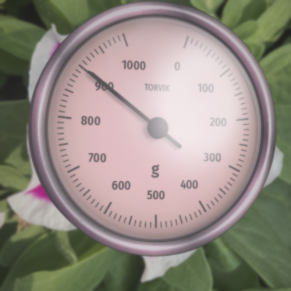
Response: 900 g
